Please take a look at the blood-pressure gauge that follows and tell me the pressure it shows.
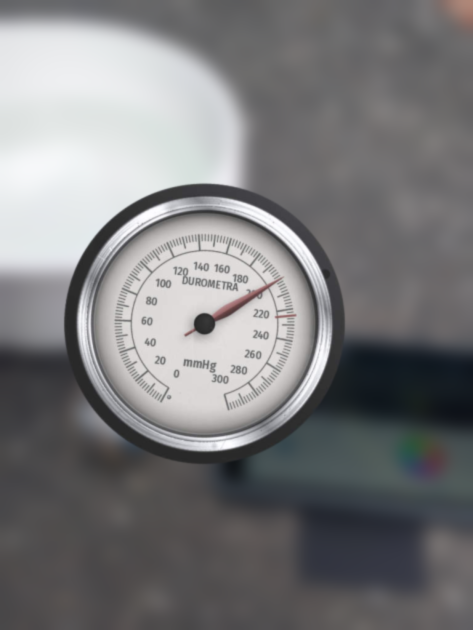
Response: 200 mmHg
